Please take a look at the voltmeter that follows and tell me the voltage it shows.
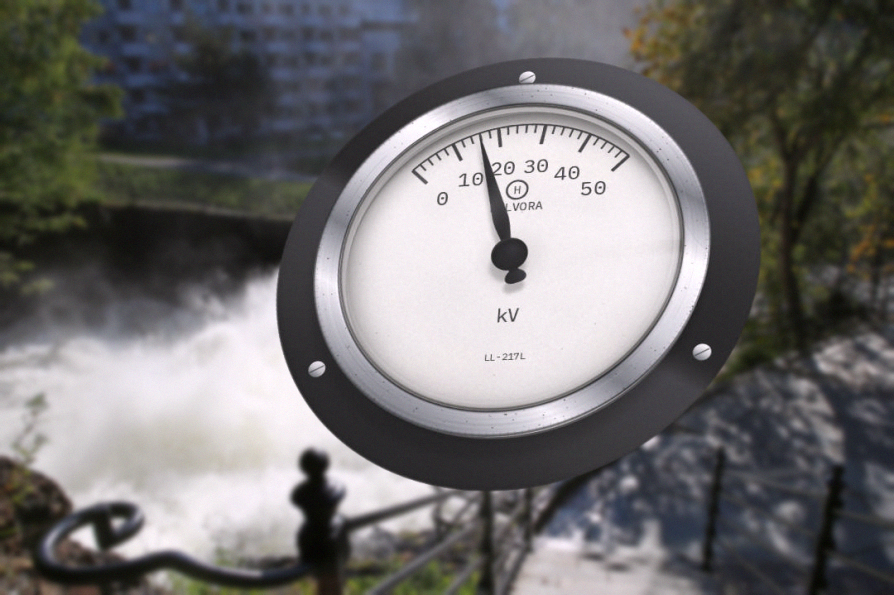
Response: 16 kV
